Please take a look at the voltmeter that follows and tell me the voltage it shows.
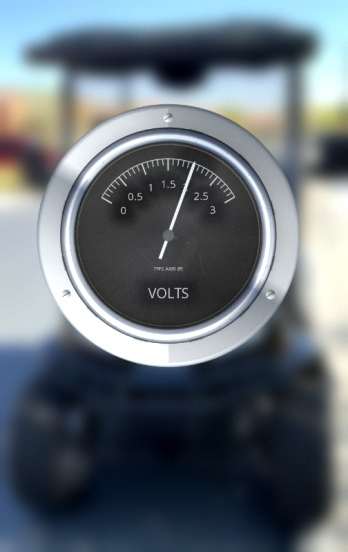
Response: 2 V
